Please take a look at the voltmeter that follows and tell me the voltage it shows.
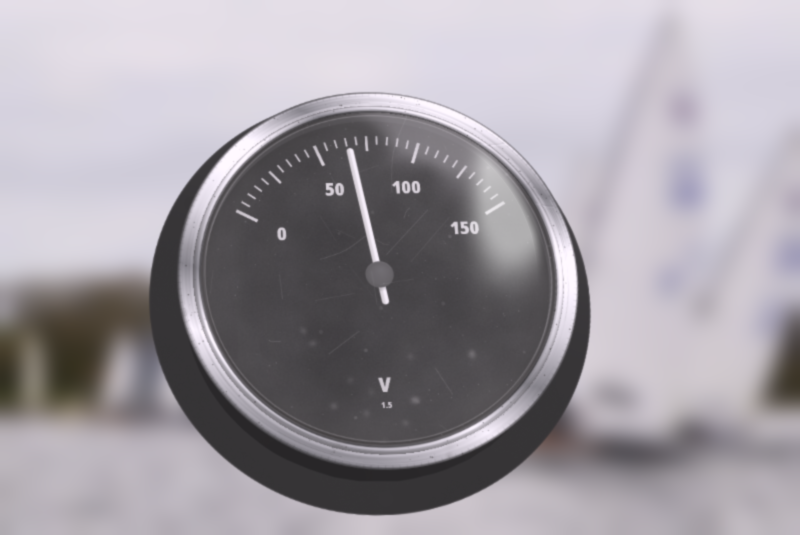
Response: 65 V
